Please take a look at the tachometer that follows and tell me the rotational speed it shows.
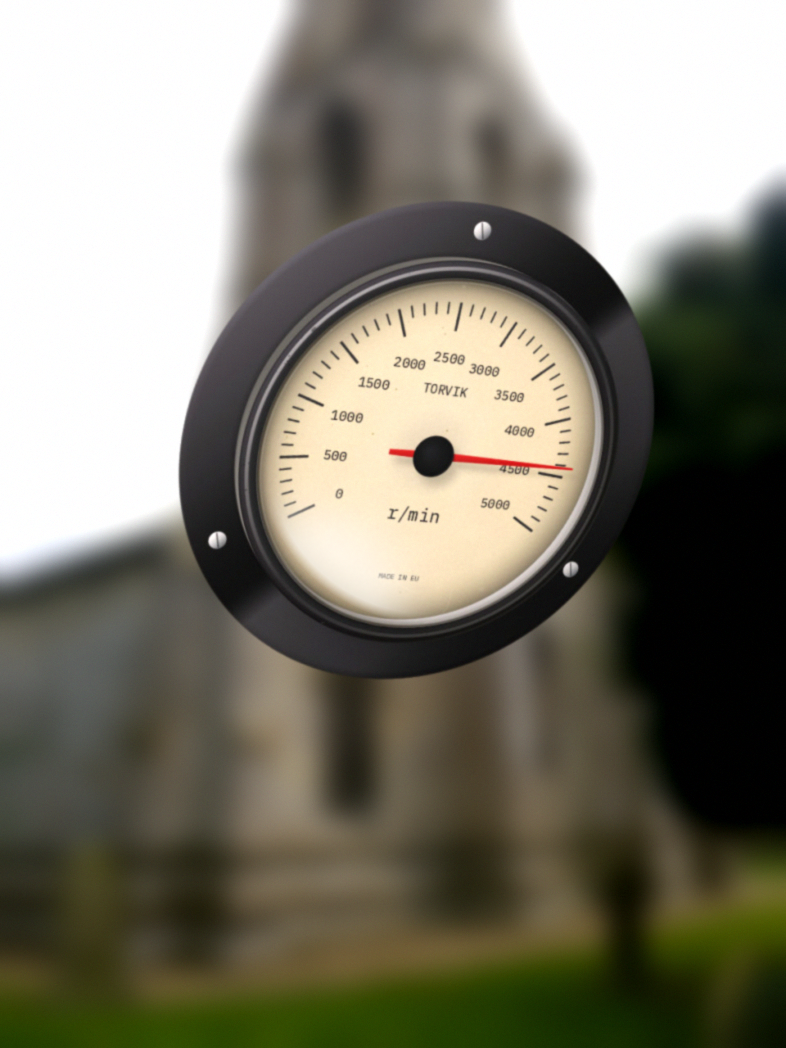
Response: 4400 rpm
